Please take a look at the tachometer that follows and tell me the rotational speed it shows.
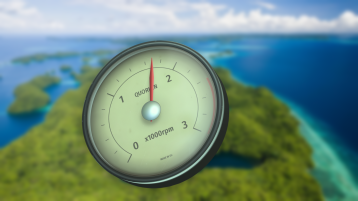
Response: 1700 rpm
